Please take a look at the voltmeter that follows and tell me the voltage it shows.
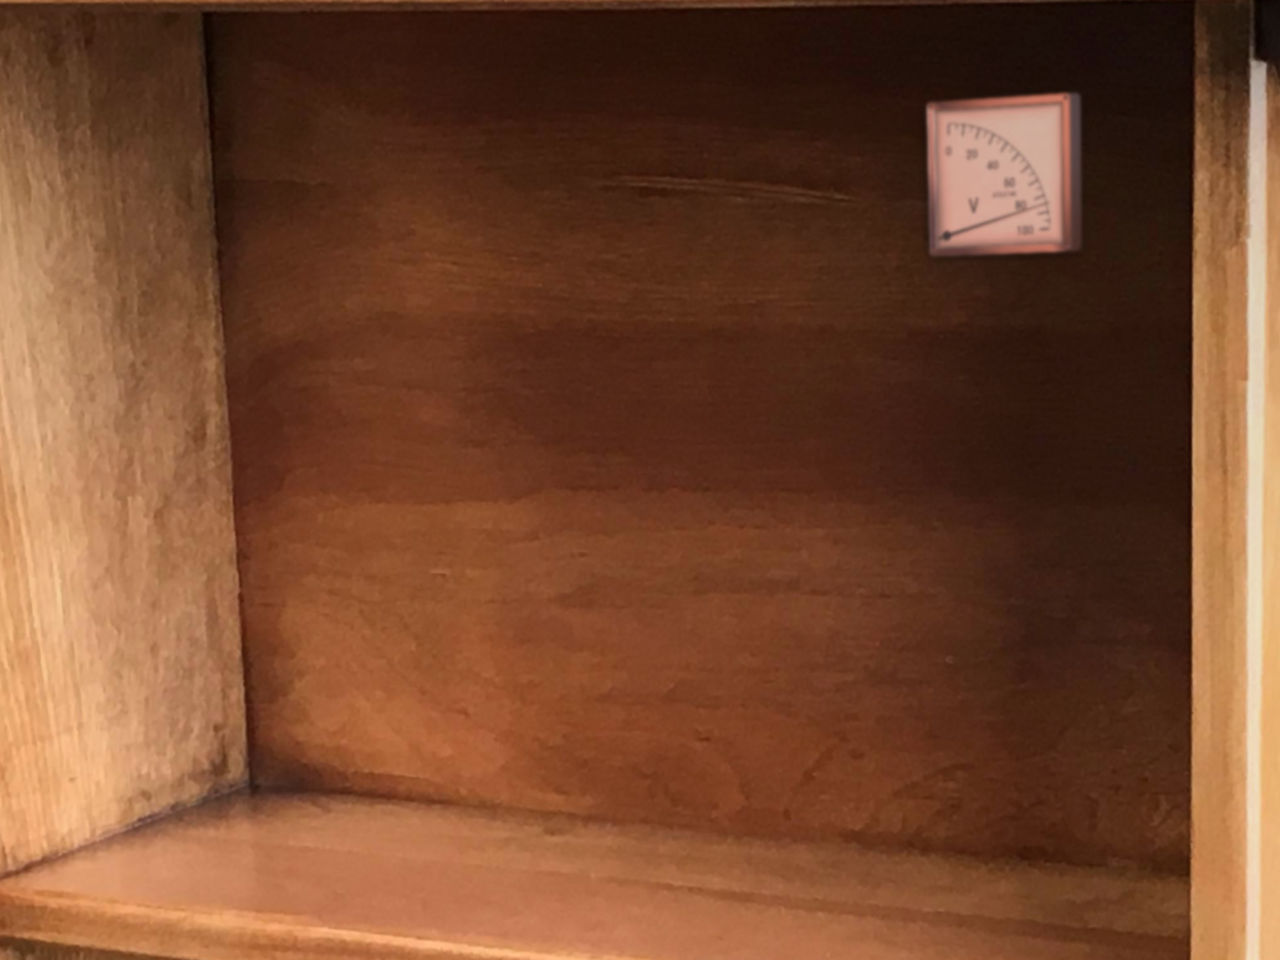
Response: 85 V
